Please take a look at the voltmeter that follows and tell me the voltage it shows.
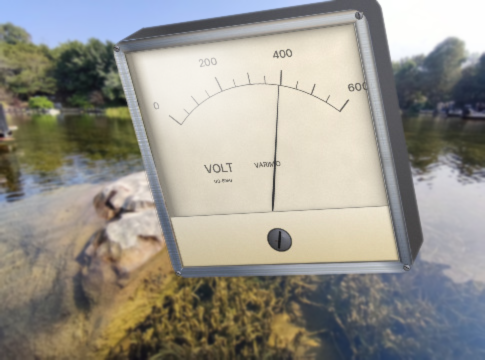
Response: 400 V
